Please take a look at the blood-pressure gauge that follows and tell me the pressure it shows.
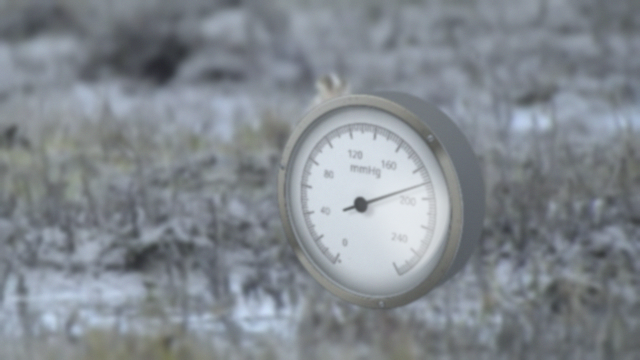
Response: 190 mmHg
